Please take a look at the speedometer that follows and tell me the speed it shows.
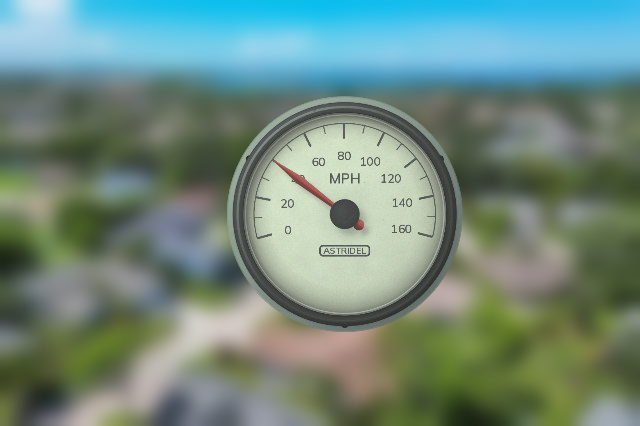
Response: 40 mph
